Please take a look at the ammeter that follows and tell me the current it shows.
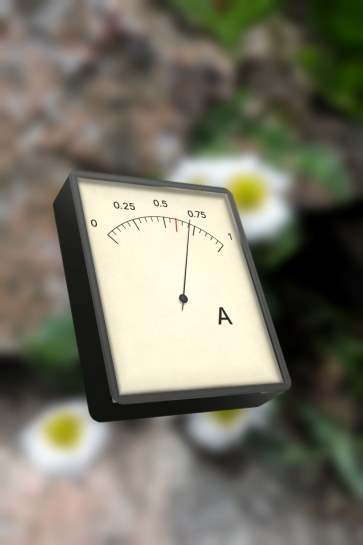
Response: 0.7 A
